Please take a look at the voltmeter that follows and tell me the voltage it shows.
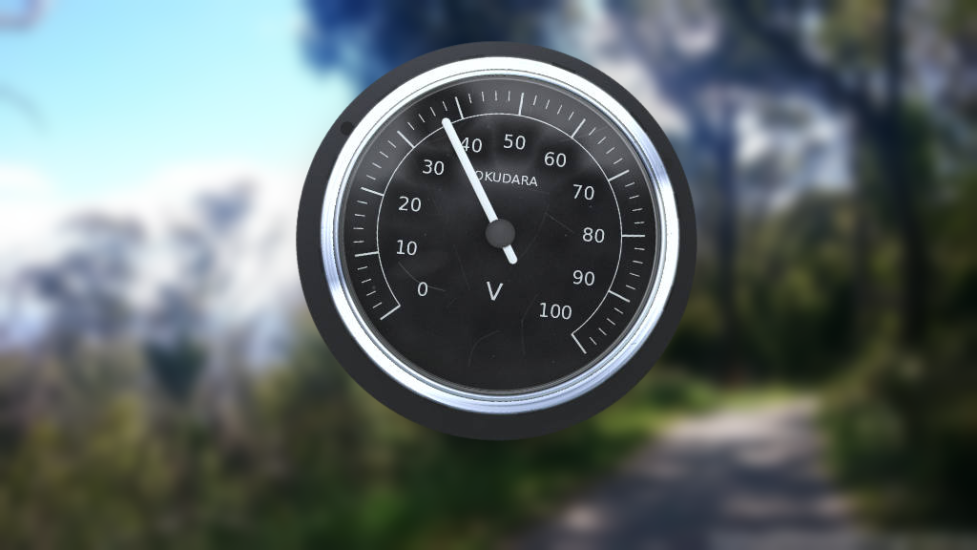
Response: 37 V
